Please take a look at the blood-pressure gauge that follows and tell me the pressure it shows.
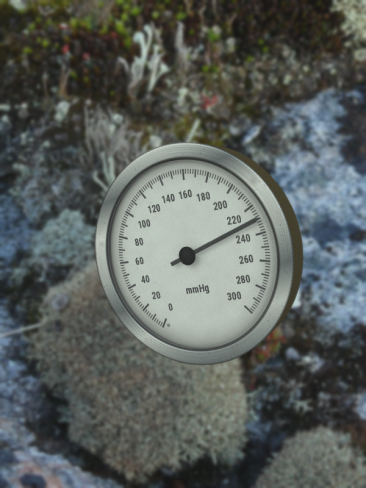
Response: 230 mmHg
